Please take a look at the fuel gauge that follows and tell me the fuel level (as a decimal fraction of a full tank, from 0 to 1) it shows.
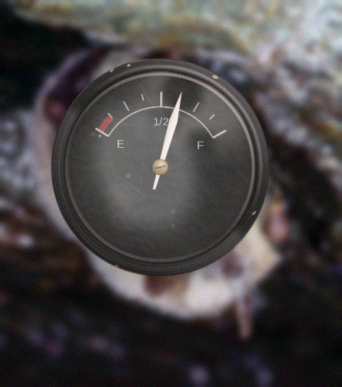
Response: 0.625
